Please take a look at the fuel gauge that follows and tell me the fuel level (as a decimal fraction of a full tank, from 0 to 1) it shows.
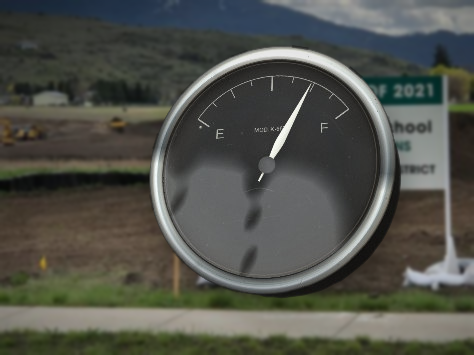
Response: 0.75
